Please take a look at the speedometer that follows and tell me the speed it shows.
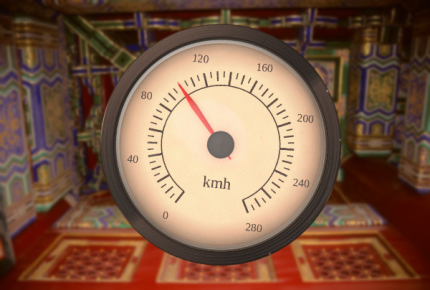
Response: 100 km/h
